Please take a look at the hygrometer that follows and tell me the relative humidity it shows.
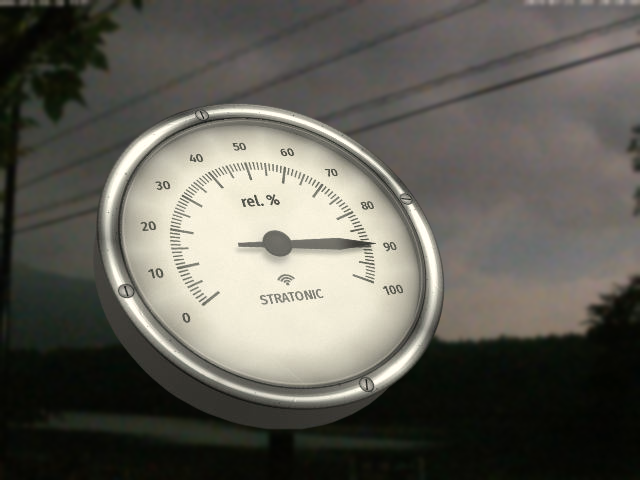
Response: 90 %
